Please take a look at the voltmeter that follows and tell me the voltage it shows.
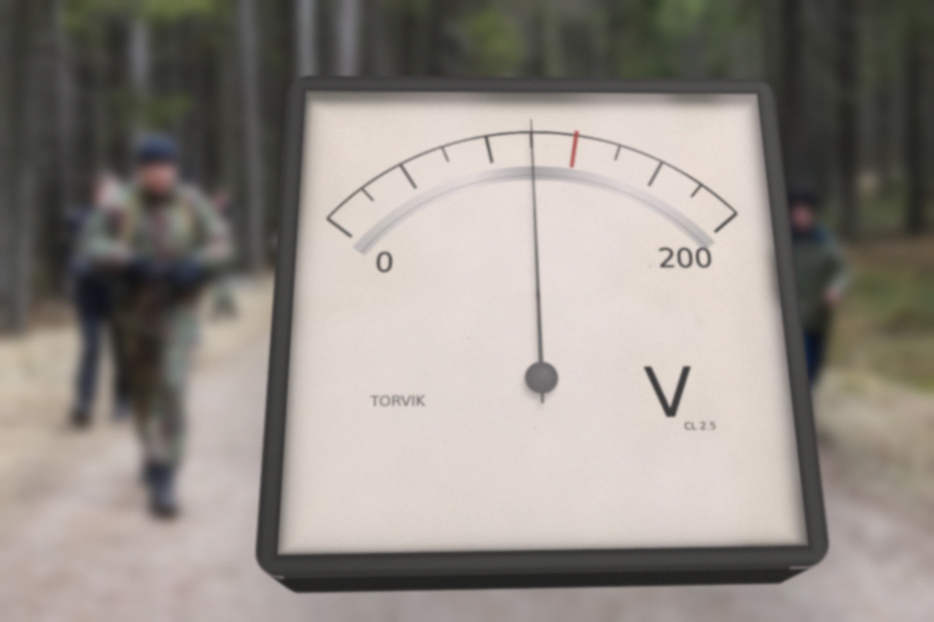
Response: 100 V
